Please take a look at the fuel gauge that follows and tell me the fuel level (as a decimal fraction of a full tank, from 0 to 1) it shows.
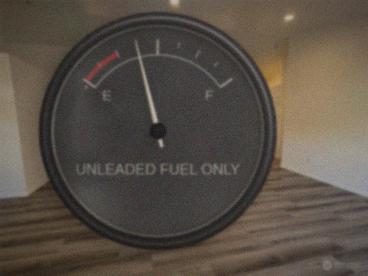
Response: 0.375
